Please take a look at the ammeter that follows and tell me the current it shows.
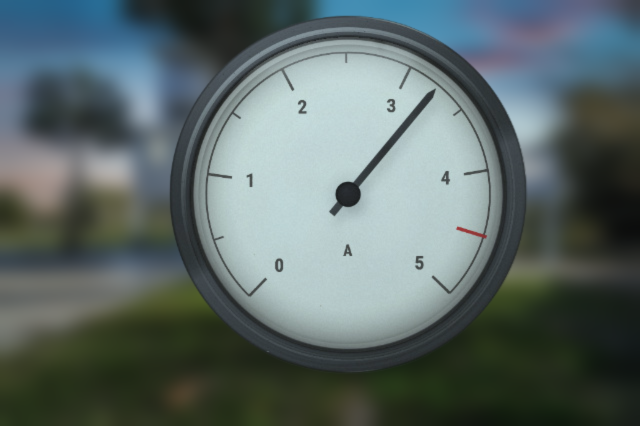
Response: 3.25 A
